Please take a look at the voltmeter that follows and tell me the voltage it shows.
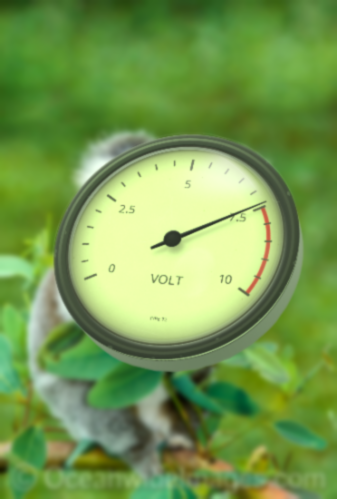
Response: 7.5 V
